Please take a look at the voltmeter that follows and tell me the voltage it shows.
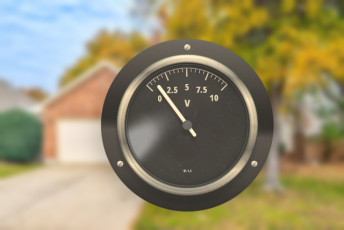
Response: 1 V
